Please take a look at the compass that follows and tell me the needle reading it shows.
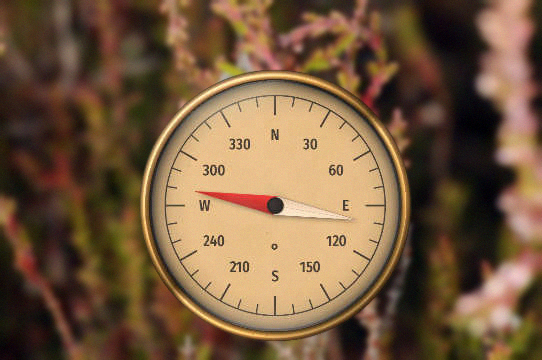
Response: 280 °
